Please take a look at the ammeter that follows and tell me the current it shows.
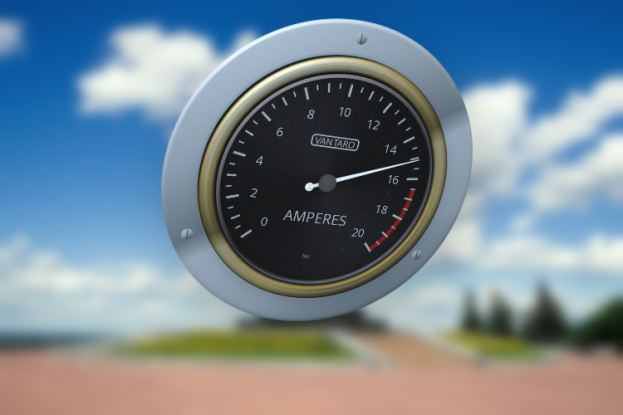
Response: 15 A
